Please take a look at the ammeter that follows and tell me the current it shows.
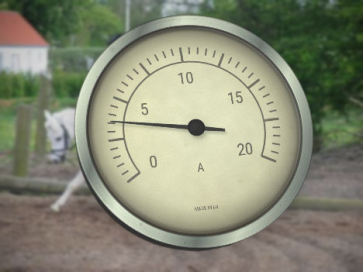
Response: 3.5 A
